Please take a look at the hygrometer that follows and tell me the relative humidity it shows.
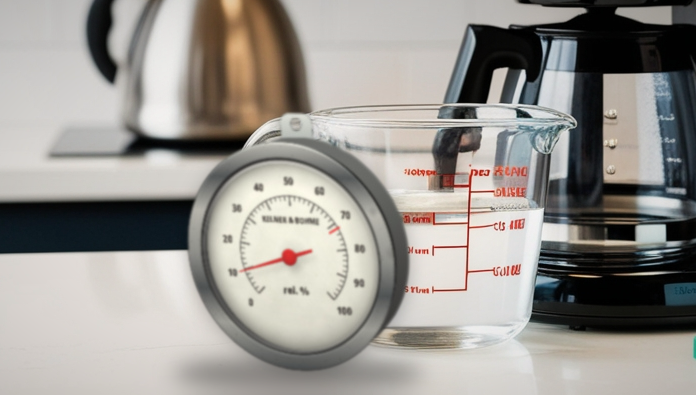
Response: 10 %
